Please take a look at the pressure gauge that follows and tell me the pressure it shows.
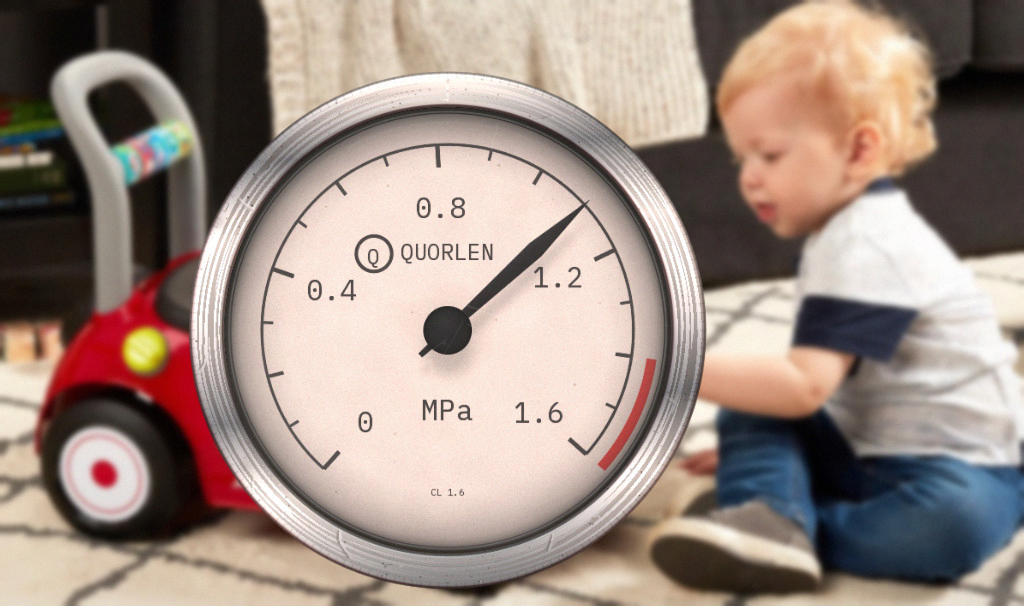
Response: 1.1 MPa
